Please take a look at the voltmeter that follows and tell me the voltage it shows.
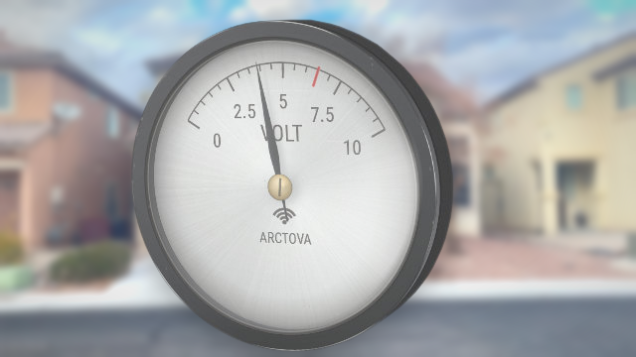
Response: 4 V
